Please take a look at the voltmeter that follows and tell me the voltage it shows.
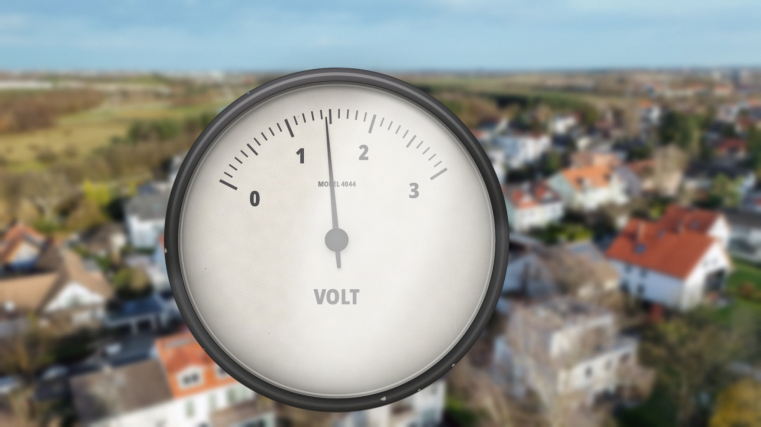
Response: 1.45 V
